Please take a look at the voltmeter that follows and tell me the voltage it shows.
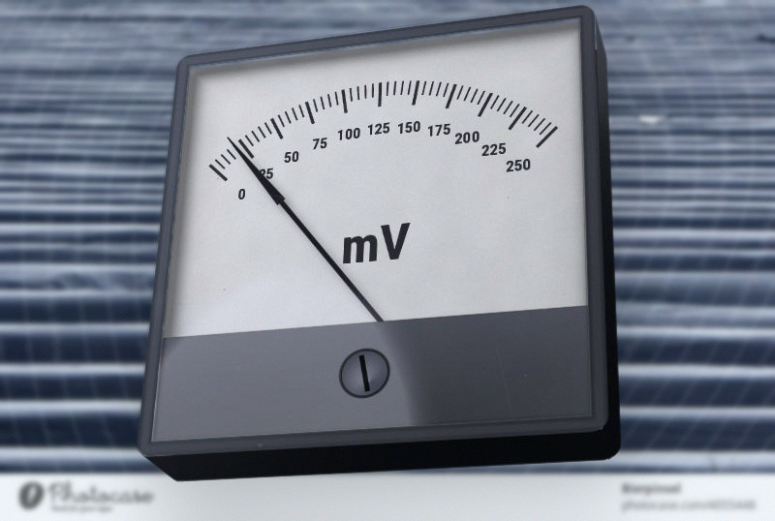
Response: 20 mV
